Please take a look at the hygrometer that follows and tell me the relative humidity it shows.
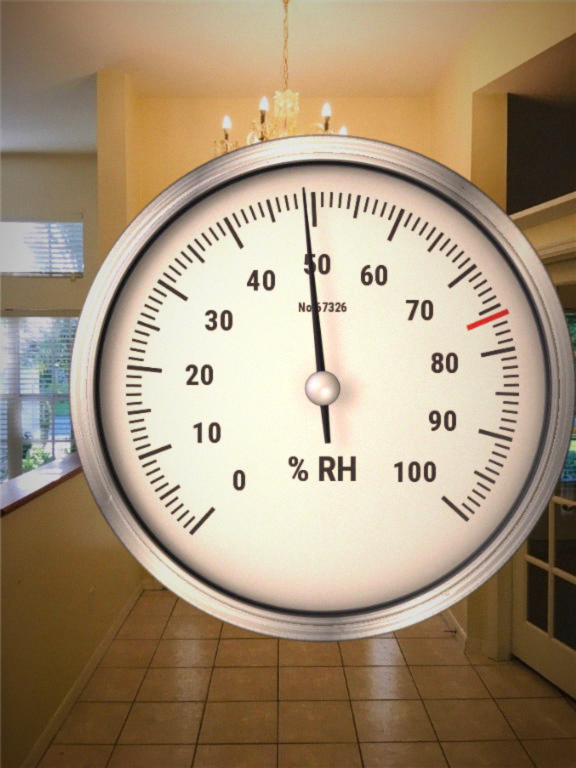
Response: 49 %
